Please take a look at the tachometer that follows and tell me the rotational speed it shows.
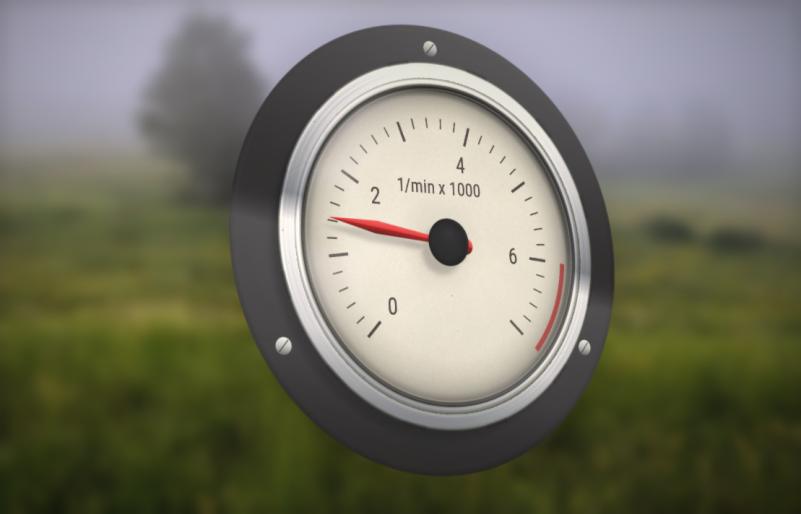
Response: 1400 rpm
